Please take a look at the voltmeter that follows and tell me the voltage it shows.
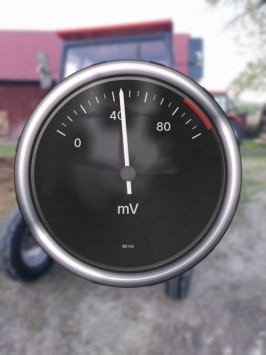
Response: 45 mV
